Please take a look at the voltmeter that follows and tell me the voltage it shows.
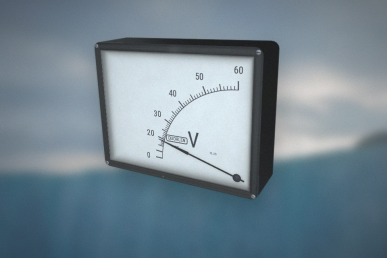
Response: 20 V
